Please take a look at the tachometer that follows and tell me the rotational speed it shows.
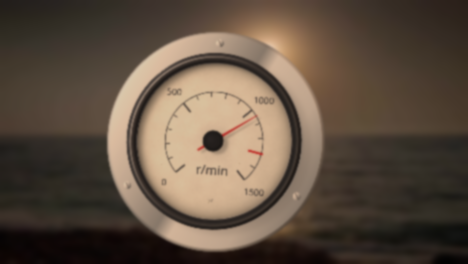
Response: 1050 rpm
